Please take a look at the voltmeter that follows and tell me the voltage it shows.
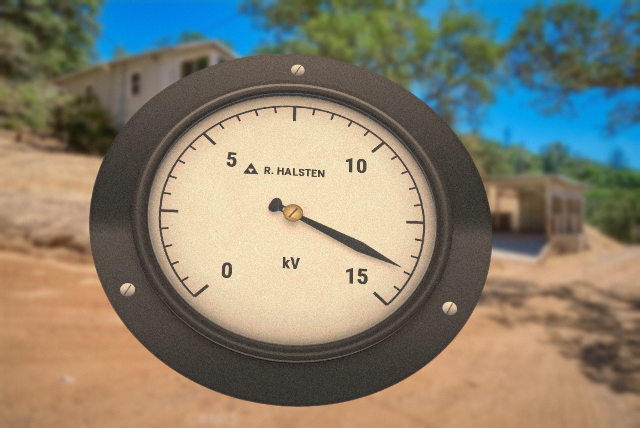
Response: 14 kV
